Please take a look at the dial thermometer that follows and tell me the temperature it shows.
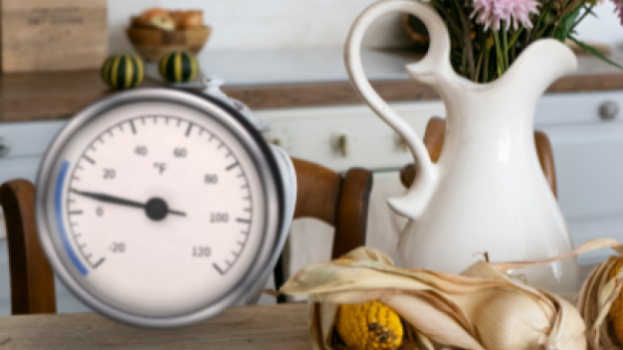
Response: 8 °F
